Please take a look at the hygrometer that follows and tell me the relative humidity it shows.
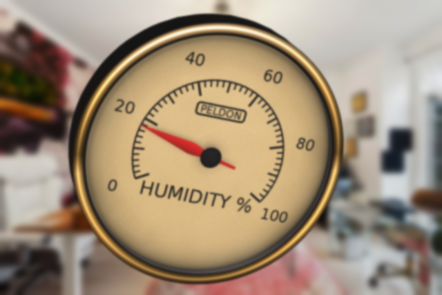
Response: 18 %
